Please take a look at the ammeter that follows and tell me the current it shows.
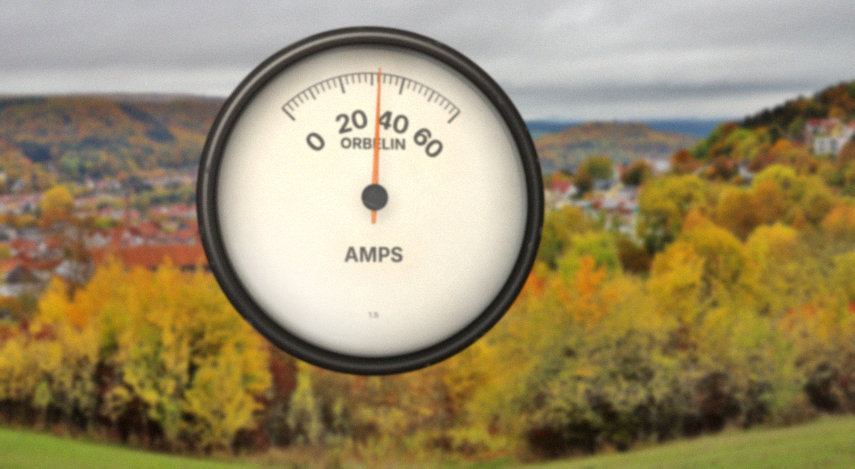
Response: 32 A
